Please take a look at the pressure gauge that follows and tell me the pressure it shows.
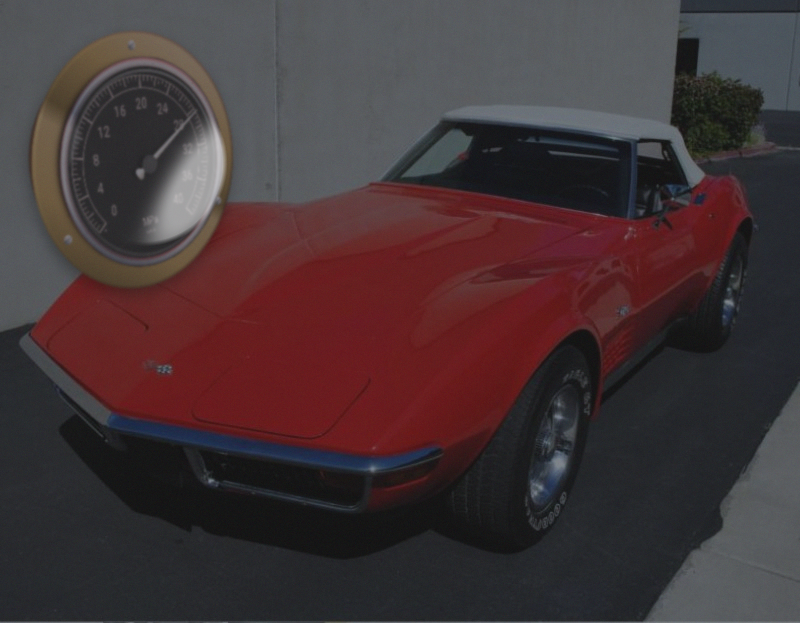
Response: 28 MPa
